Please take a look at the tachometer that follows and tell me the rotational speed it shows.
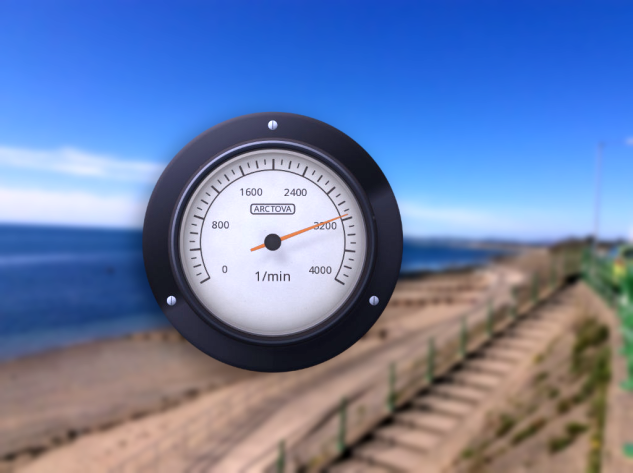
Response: 3150 rpm
